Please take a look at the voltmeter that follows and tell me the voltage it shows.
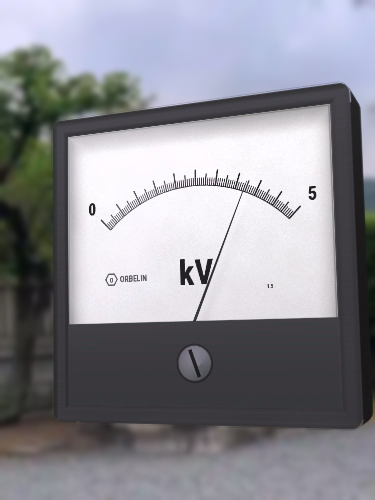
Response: 3.75 kV
